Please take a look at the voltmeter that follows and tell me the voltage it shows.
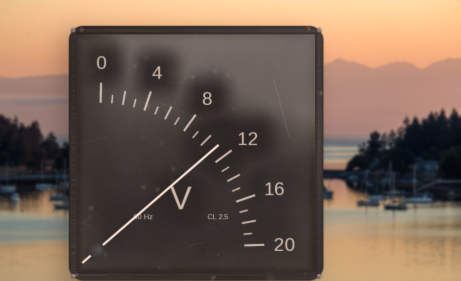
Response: 11 V
